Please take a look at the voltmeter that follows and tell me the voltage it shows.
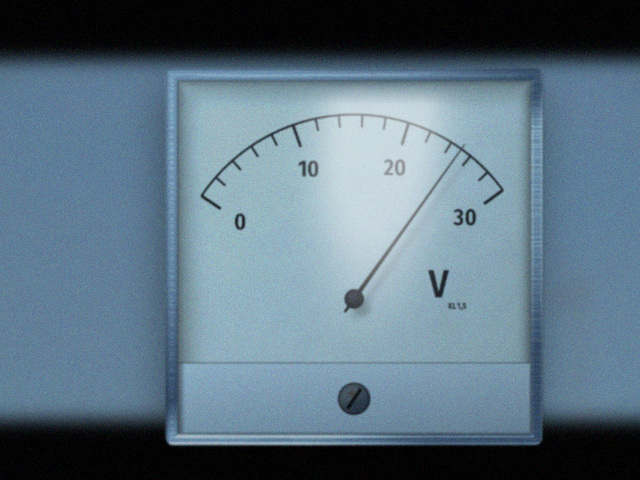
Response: 25 V
